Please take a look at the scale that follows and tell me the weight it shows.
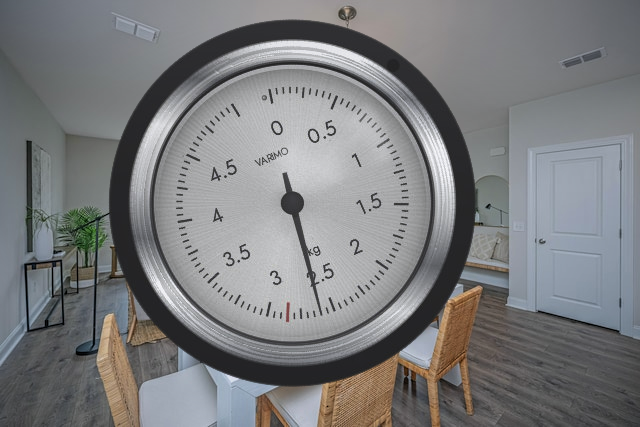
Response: 2.6 kg
